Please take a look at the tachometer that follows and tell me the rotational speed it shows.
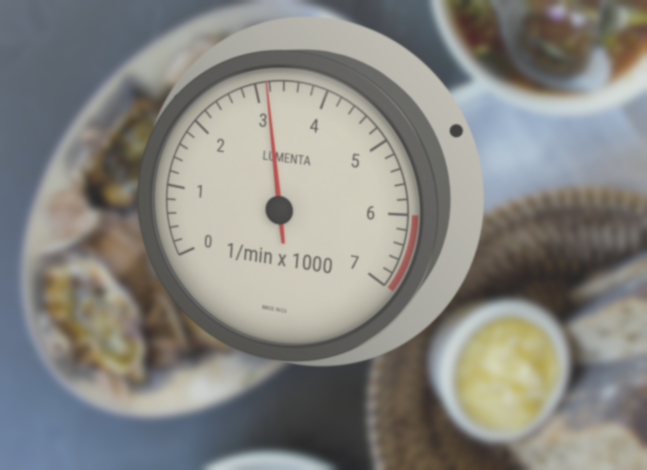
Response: 3200 rpm
